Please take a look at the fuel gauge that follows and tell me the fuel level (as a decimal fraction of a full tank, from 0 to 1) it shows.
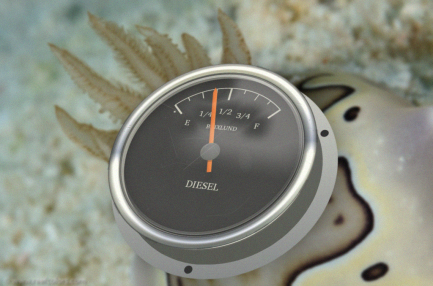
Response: 0.375
